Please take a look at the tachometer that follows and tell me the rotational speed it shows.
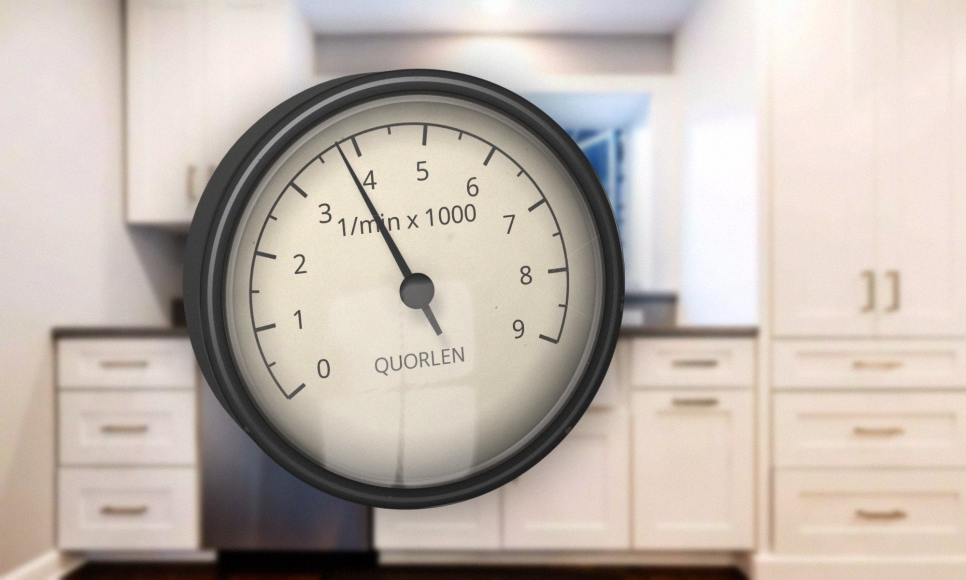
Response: 3750 rpm
